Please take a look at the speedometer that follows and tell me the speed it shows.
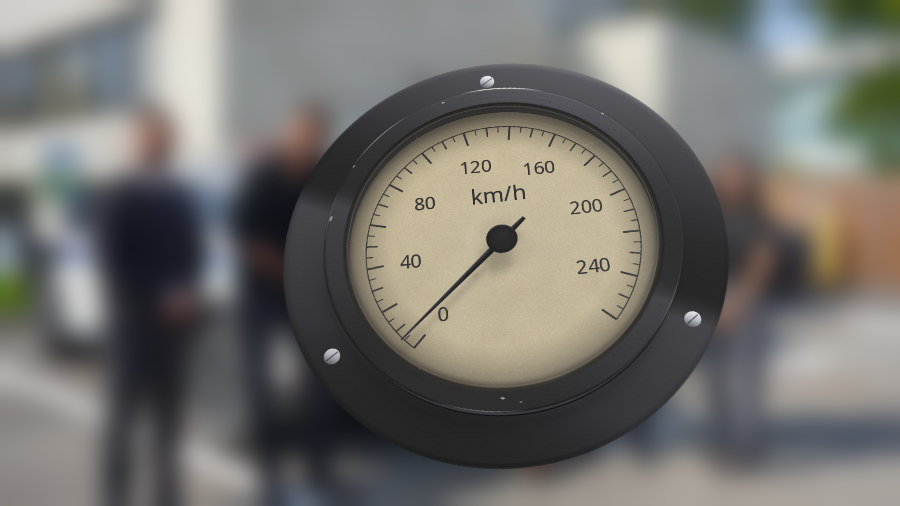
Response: 5 km/h
